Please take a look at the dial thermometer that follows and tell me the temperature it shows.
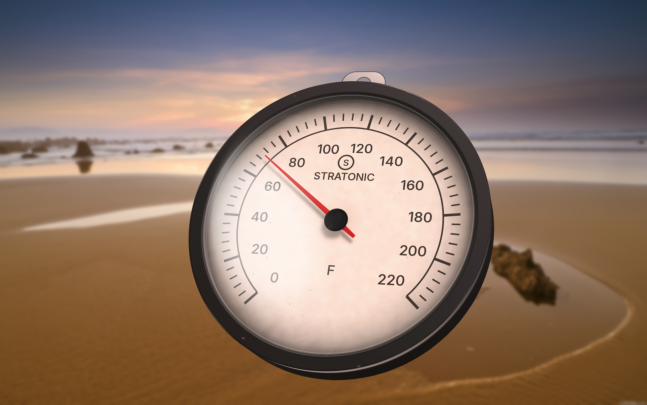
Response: 70 °F
